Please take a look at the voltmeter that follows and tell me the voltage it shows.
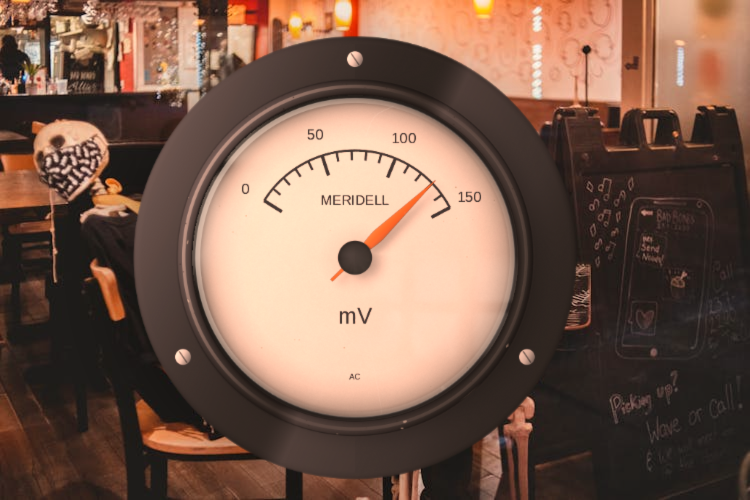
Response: 130 mV
